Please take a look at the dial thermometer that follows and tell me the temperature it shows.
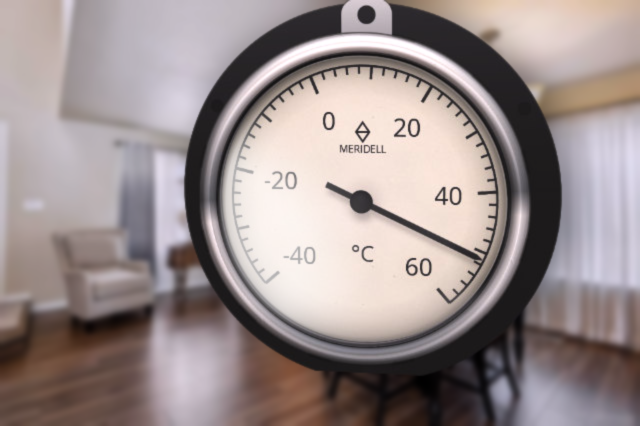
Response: 51 °C
